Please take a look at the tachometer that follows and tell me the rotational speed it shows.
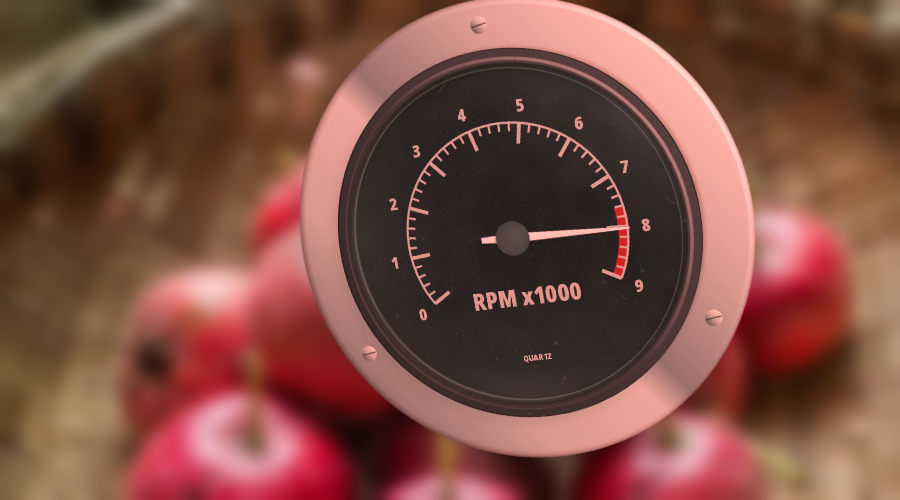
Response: 8000 rpm
